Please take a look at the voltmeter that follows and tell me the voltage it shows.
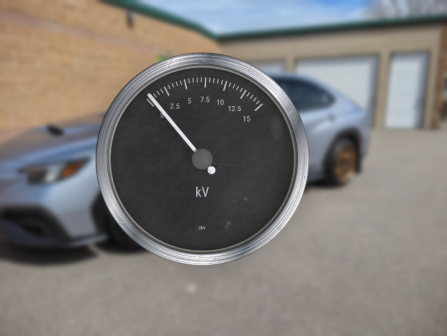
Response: 0.5 kV
